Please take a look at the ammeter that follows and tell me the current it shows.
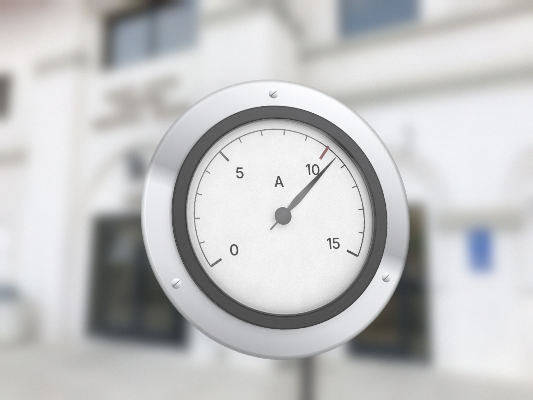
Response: 10.5 A
